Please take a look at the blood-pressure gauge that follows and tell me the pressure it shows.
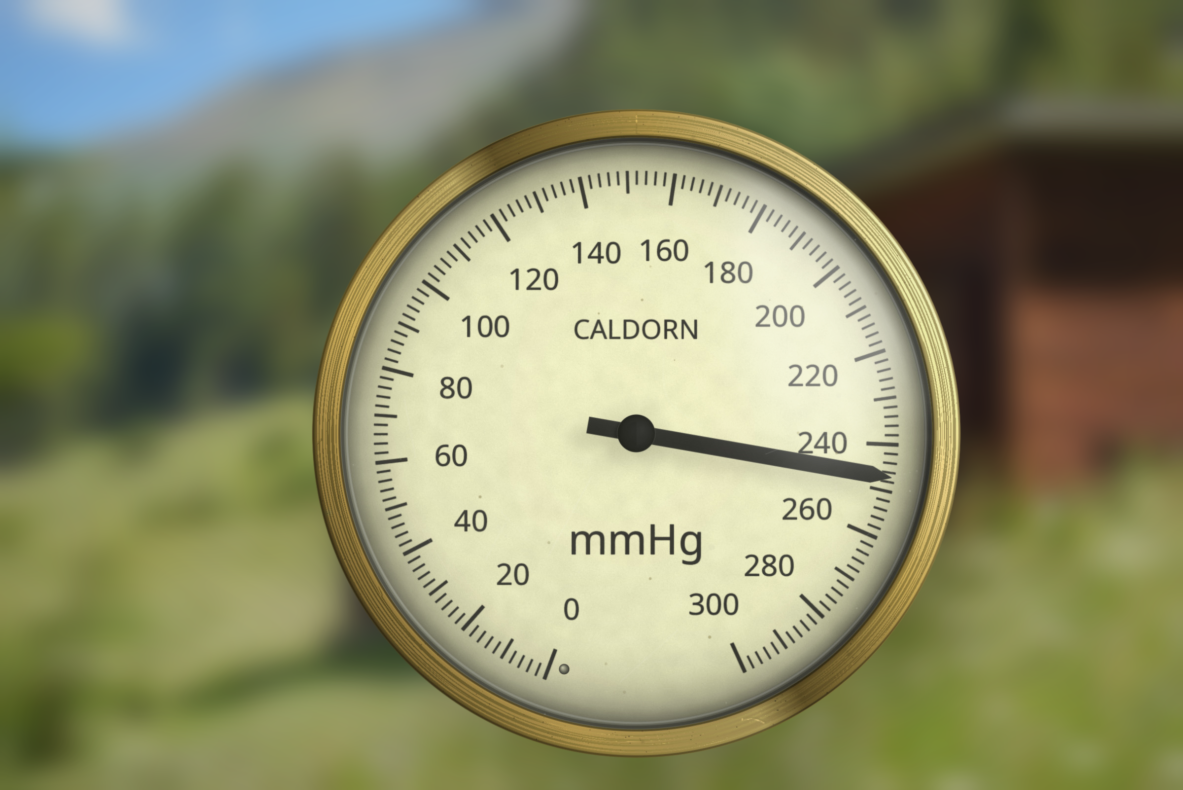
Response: 247 mmHg
